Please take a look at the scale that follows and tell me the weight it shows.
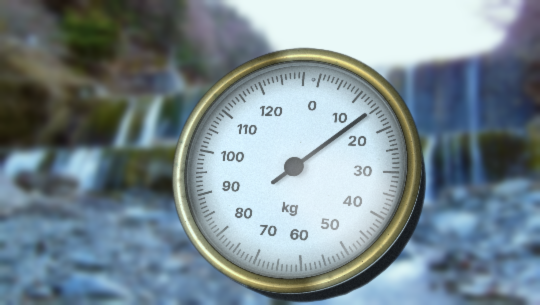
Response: 15 kg
